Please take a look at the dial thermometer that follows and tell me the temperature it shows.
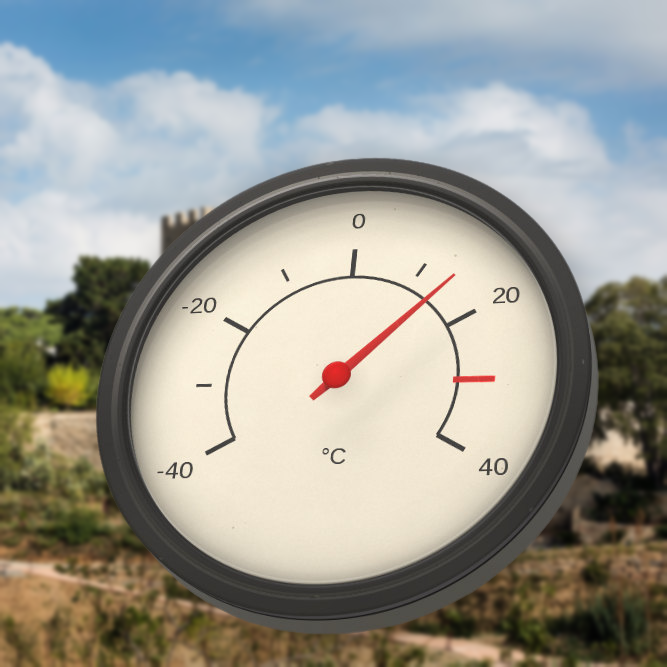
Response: 15 °C
